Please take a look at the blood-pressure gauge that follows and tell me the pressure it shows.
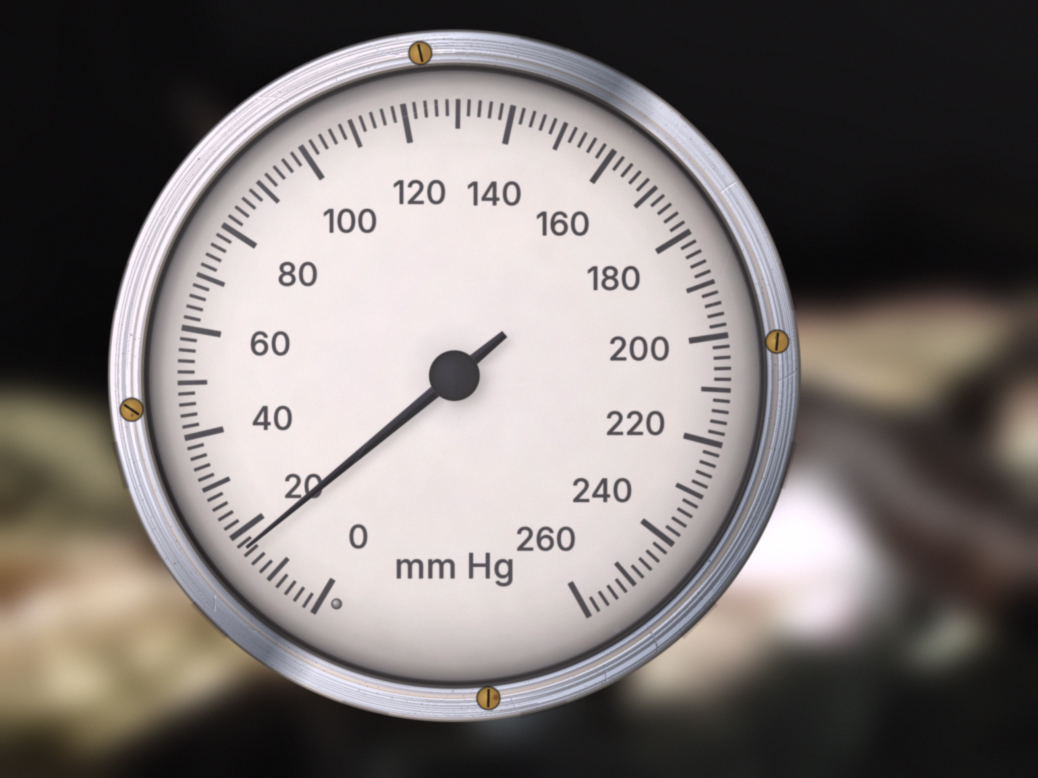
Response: 17 mmHg
